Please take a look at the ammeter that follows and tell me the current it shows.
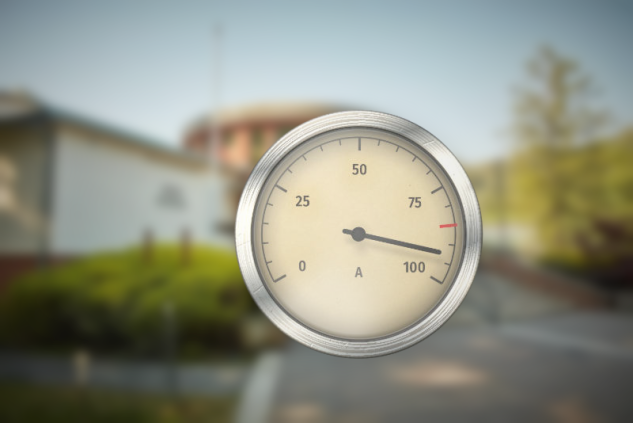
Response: 92.5 A
